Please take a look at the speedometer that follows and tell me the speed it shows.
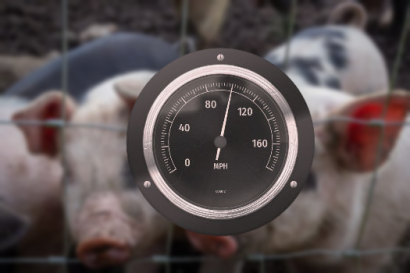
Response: 100 mph
